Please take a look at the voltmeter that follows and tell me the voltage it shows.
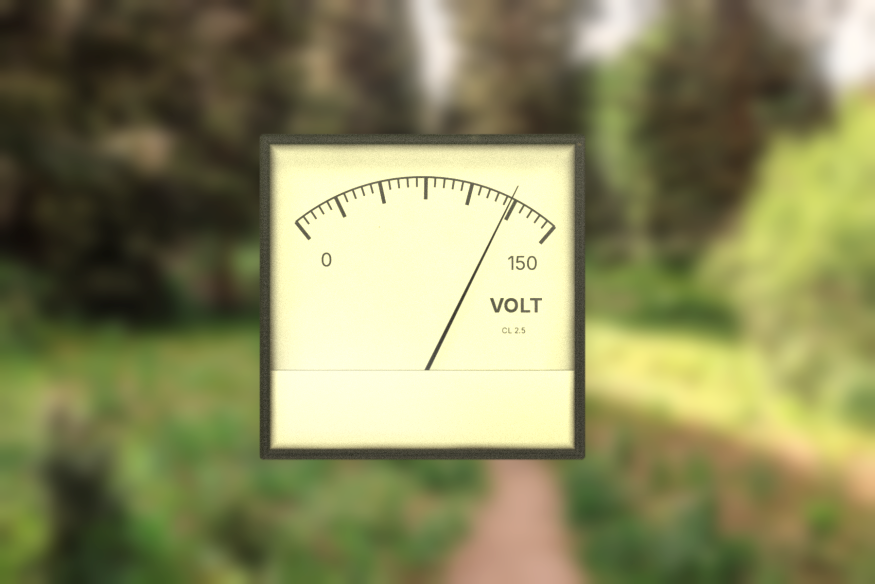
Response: 122.5 V
